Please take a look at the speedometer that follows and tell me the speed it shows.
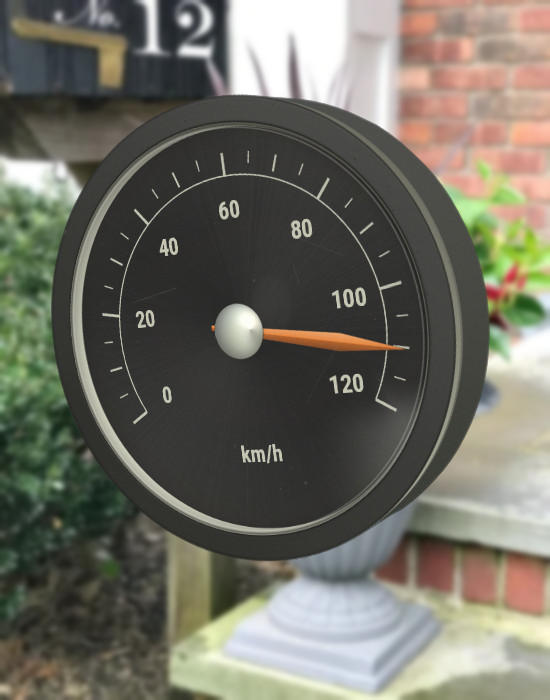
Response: 110 km/h
